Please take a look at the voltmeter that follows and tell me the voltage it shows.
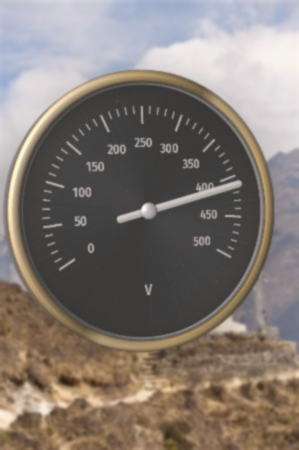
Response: 410 V
